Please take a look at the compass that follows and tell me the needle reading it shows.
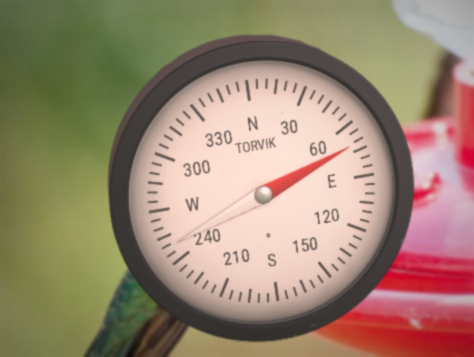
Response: 70 °
